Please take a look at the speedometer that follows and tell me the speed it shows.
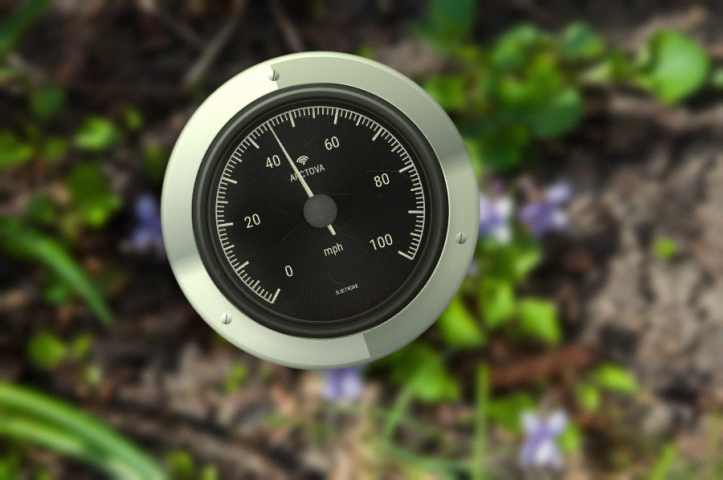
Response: 45 mph
